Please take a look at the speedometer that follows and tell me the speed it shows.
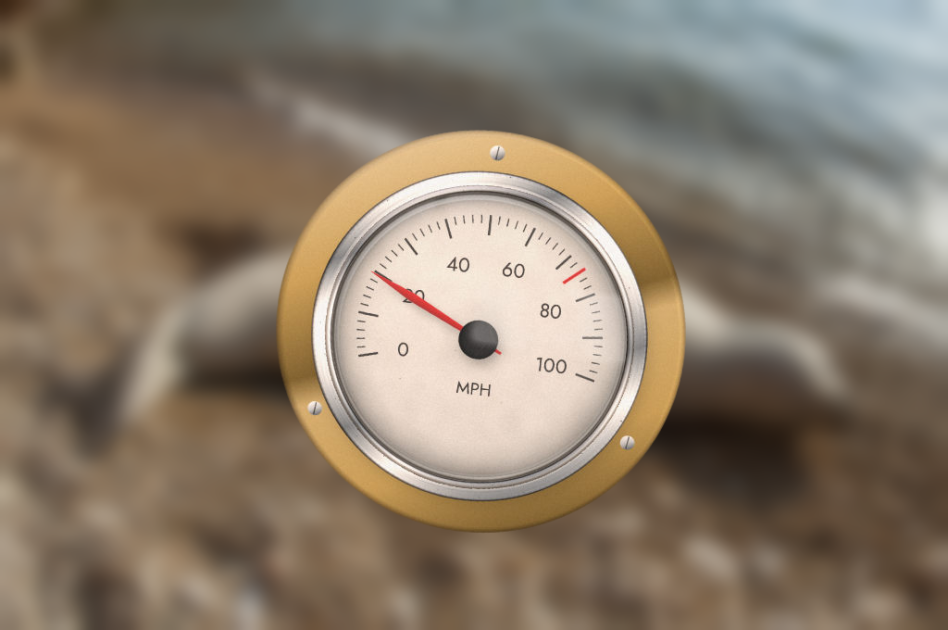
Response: 20 mph
